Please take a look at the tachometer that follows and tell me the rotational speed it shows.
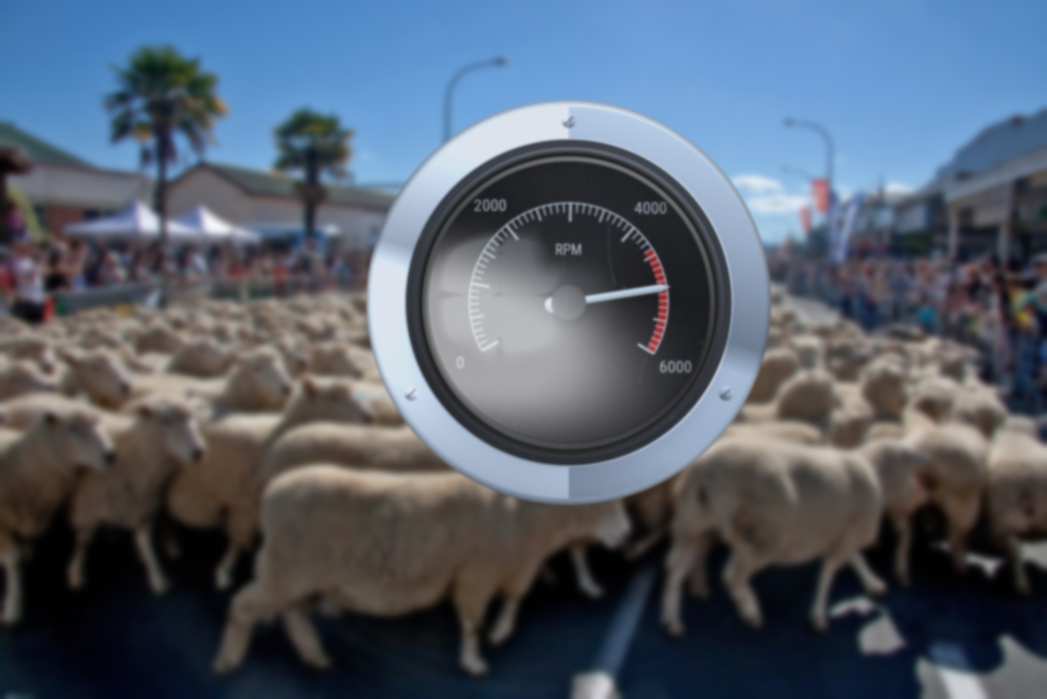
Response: 5000 rpm
